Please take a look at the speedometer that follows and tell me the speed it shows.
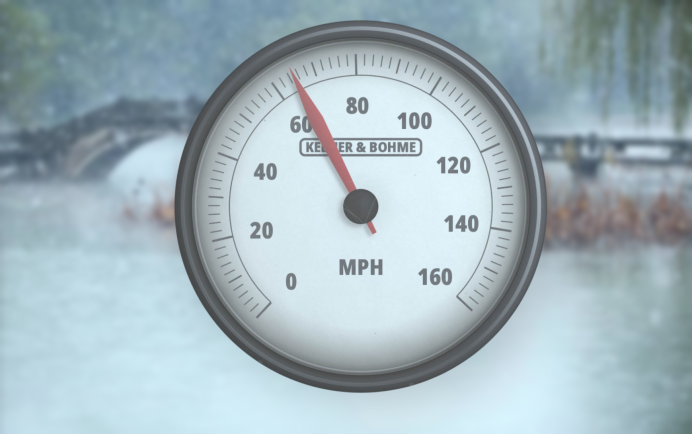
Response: 65 mph
